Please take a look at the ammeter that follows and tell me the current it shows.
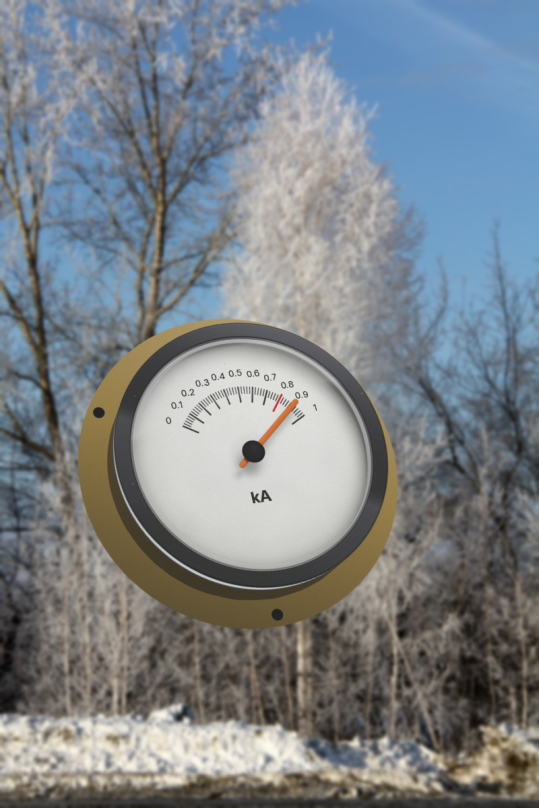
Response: 0.9 kA
